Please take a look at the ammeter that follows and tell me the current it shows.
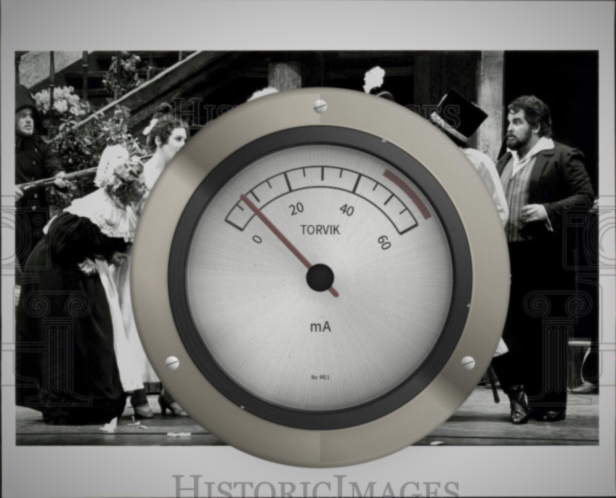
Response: 7.5 mA
